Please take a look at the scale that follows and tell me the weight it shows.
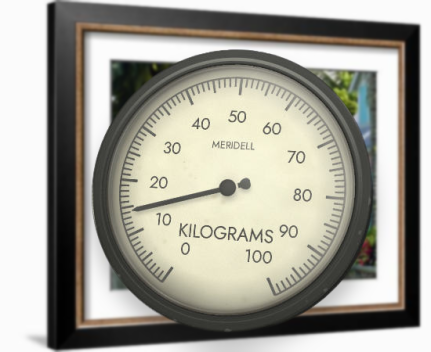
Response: 14 kg
